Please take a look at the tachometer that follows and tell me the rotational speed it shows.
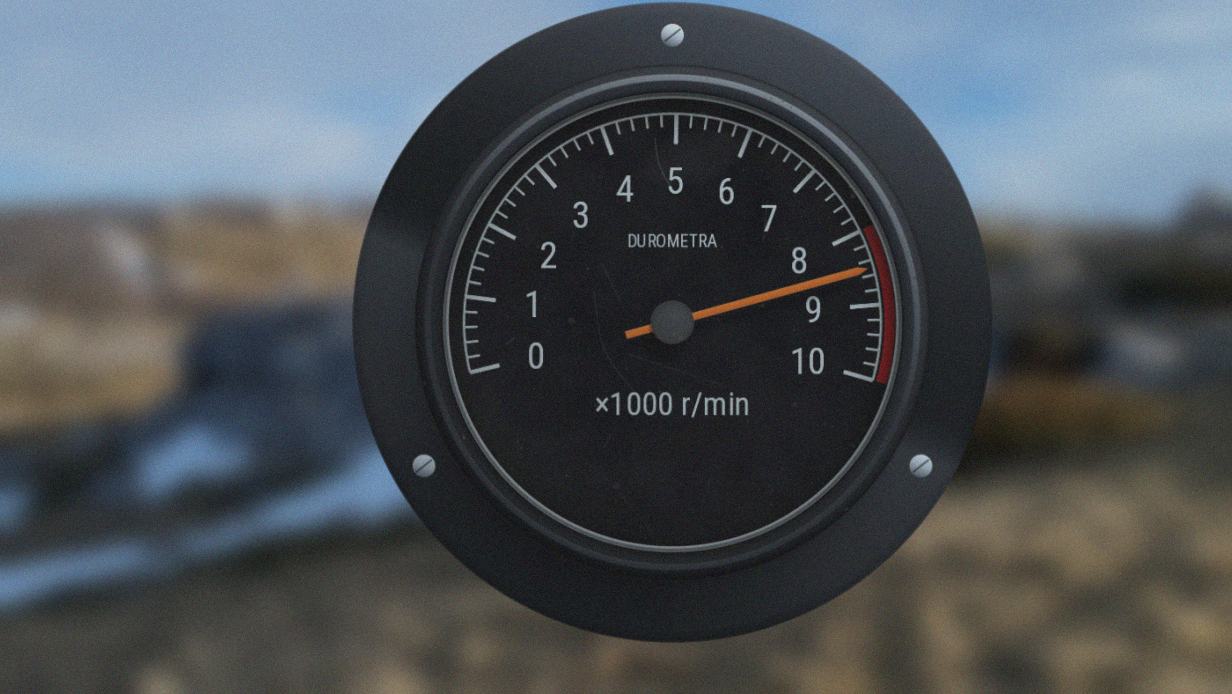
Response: 8500 rpm
